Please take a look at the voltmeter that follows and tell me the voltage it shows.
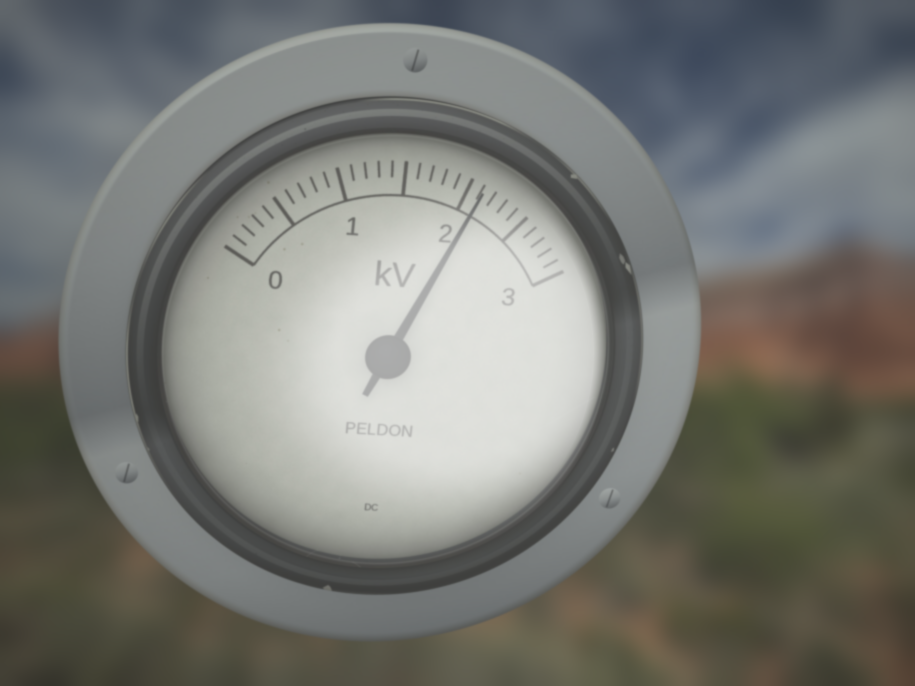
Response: 2.1 kV
